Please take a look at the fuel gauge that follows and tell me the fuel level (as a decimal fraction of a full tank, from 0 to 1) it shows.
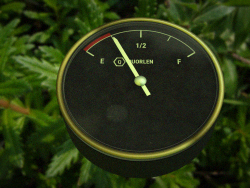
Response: 0.25
